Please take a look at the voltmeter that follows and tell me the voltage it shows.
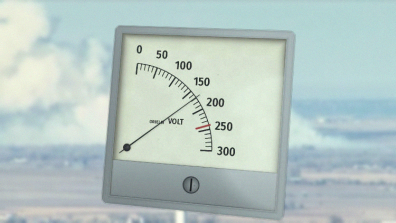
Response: 170 V
